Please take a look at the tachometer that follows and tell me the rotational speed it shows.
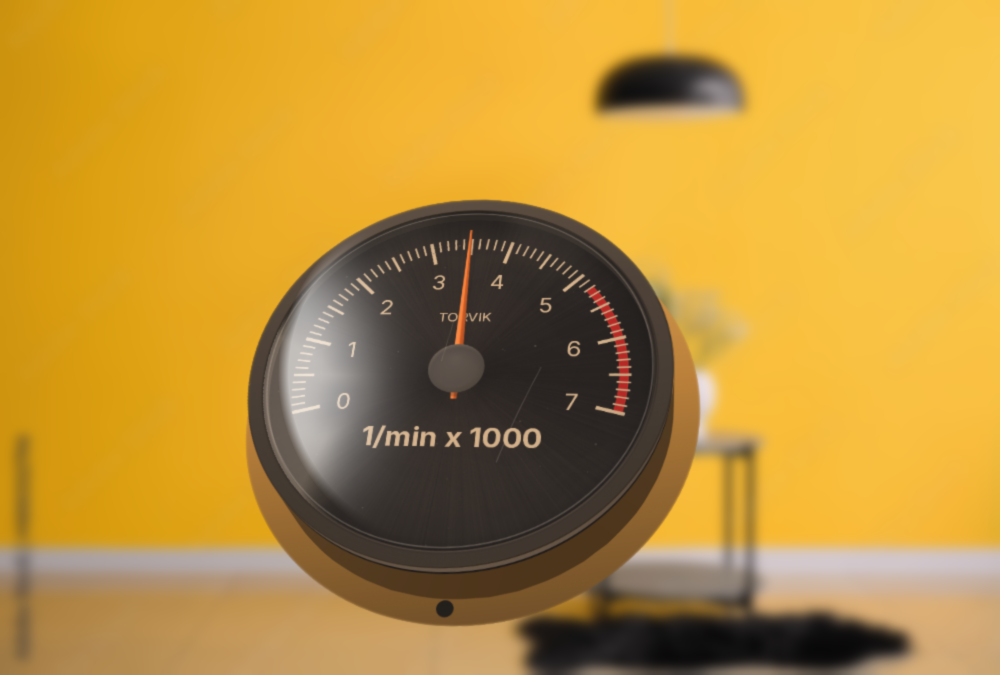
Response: 3500 rpm
